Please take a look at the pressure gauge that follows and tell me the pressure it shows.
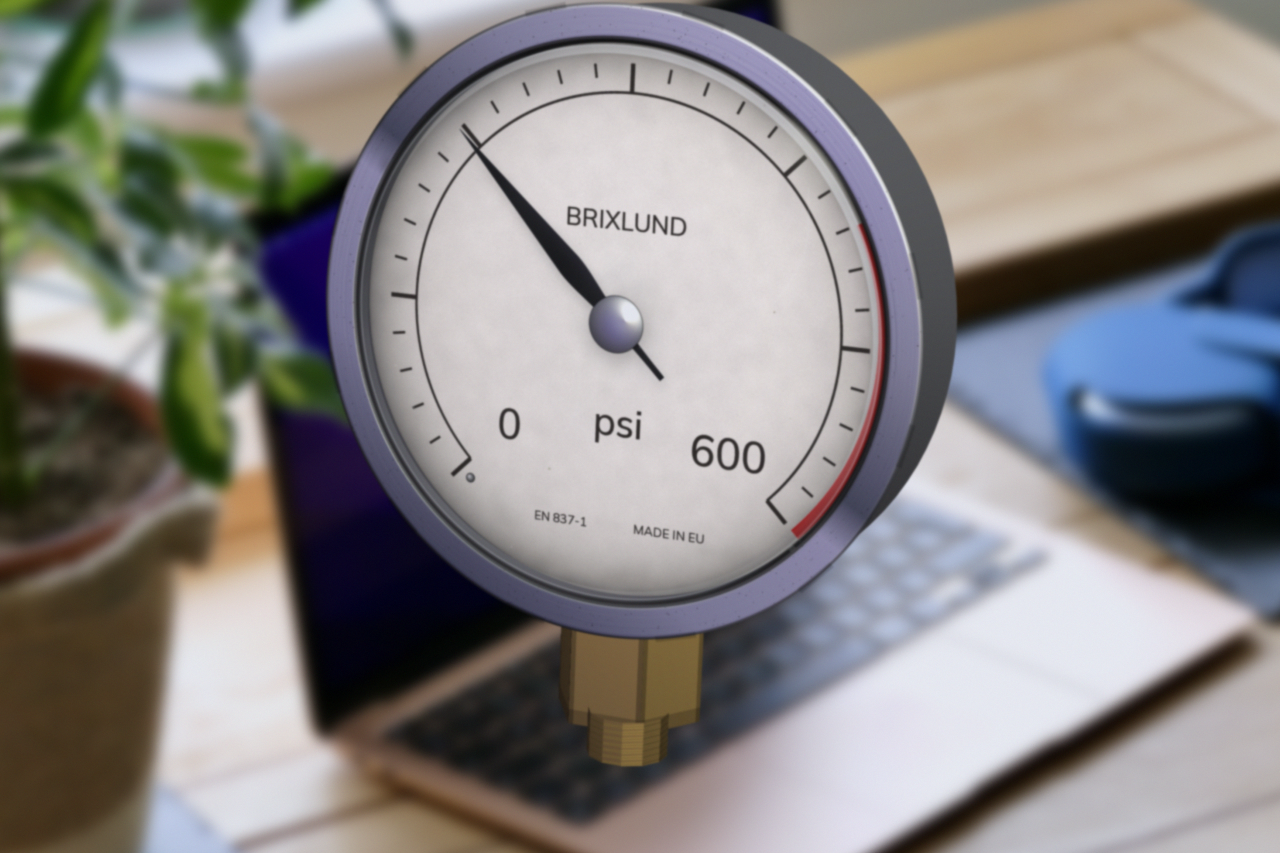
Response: 200 psi
